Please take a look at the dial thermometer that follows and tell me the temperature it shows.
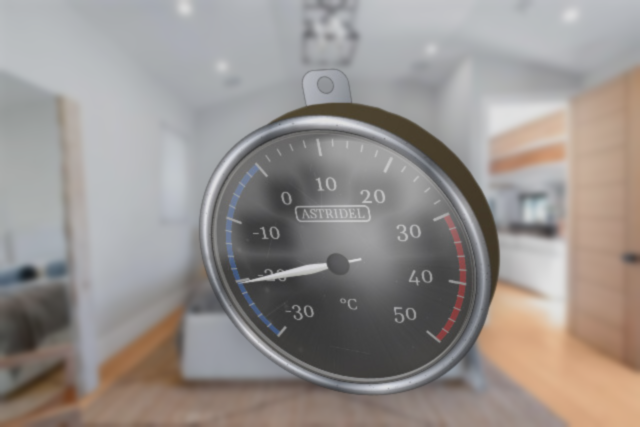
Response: -20 °C
